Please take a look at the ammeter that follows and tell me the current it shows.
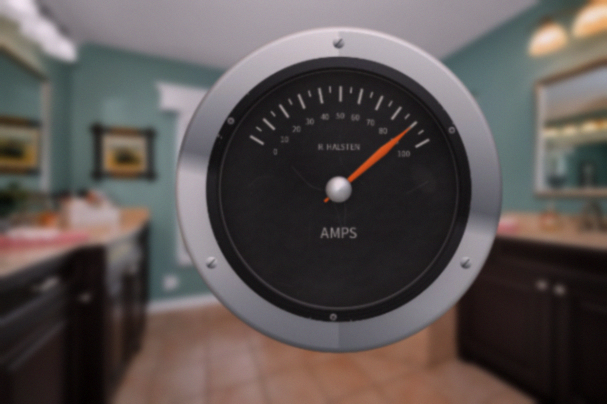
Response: 90 A
